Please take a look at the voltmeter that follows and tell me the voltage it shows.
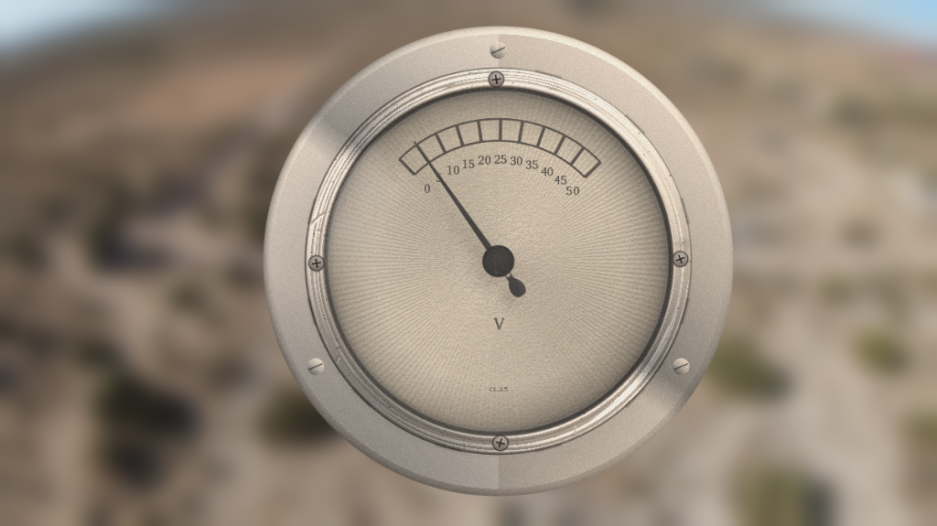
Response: 5 V
